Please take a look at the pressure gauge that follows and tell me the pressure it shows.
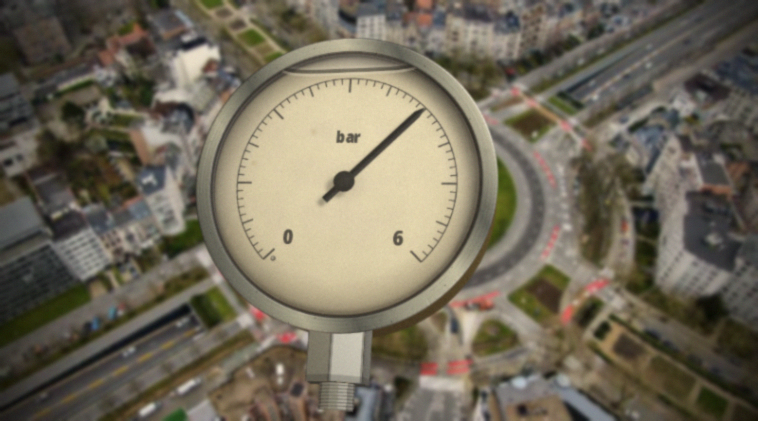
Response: 4 bar
